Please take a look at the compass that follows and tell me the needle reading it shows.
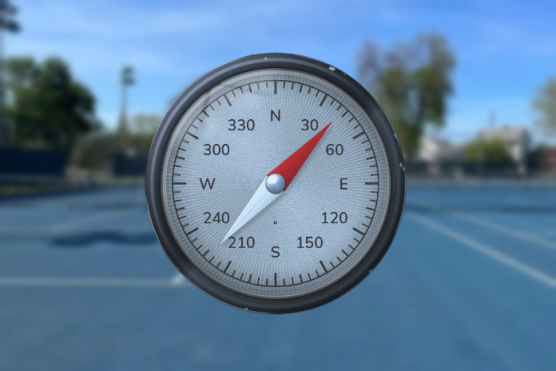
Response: 42.5 °
